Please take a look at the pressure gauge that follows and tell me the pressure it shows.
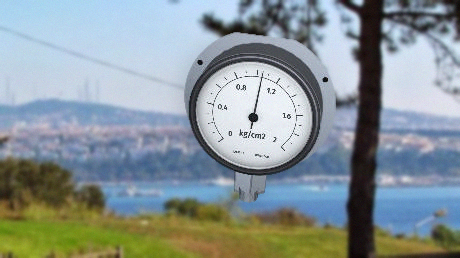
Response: 1.05 kg/cm²
